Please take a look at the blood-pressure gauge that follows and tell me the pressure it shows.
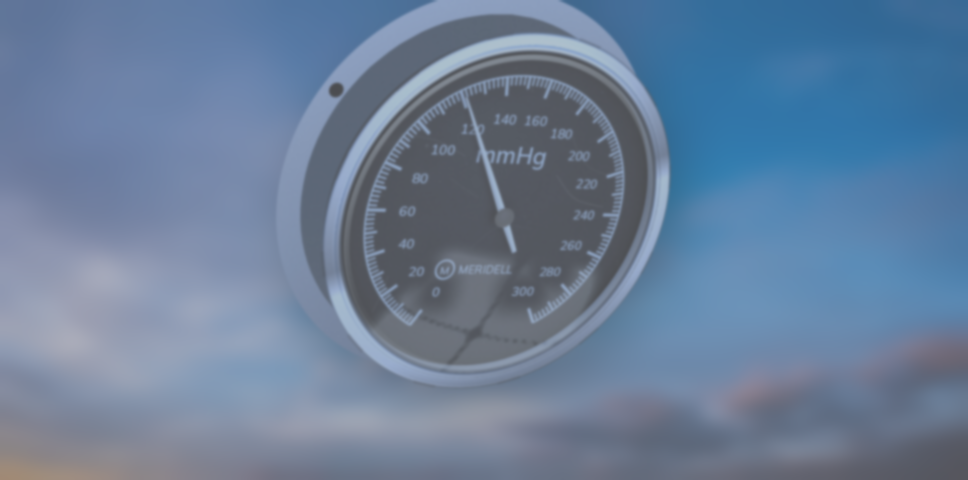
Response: 120 mmHg
